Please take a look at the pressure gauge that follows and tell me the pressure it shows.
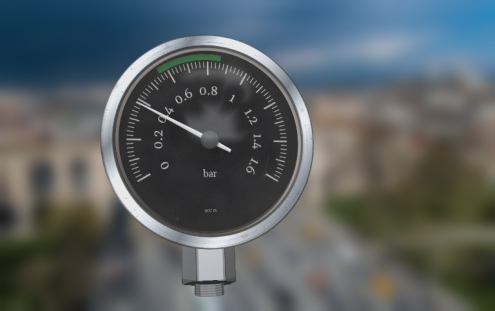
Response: 0.38 bar
